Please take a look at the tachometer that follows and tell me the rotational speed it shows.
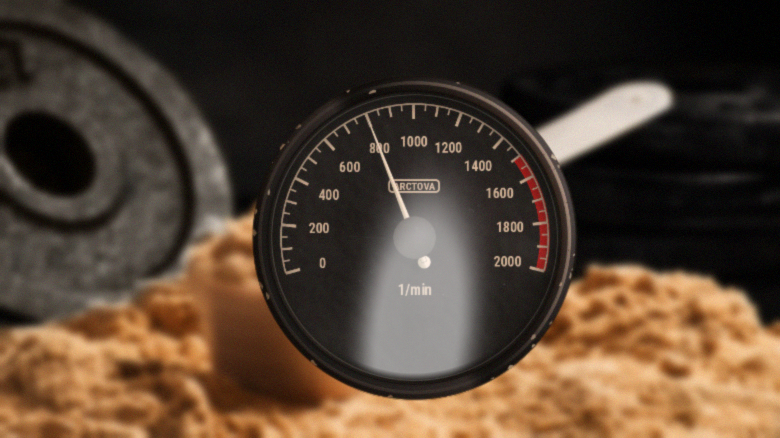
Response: 800 rpm
